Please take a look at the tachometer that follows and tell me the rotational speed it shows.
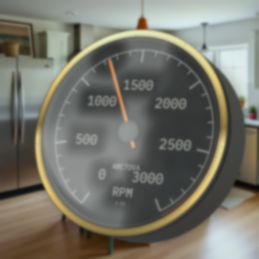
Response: 1250 rpm
